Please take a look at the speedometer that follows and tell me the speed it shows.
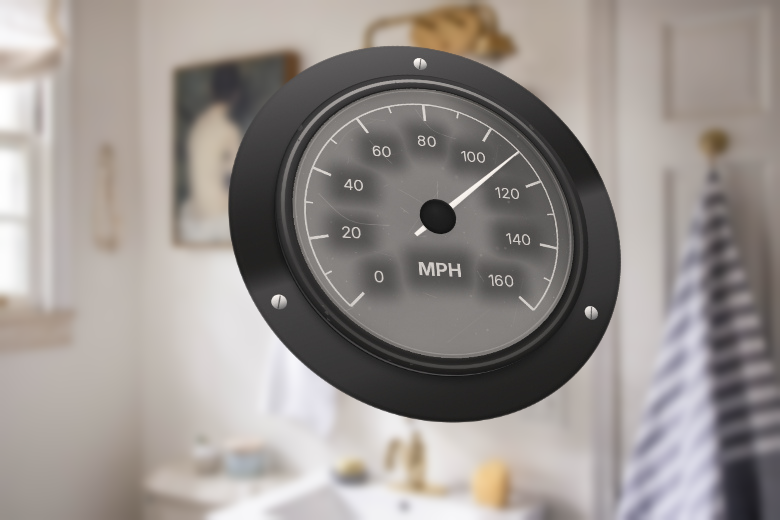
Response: 110 mph
